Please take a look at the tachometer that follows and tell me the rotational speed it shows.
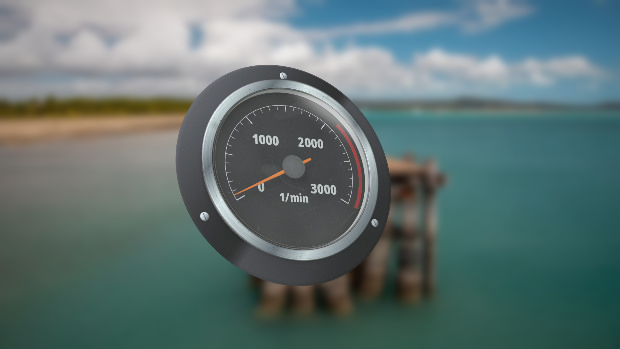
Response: 50 rpm
